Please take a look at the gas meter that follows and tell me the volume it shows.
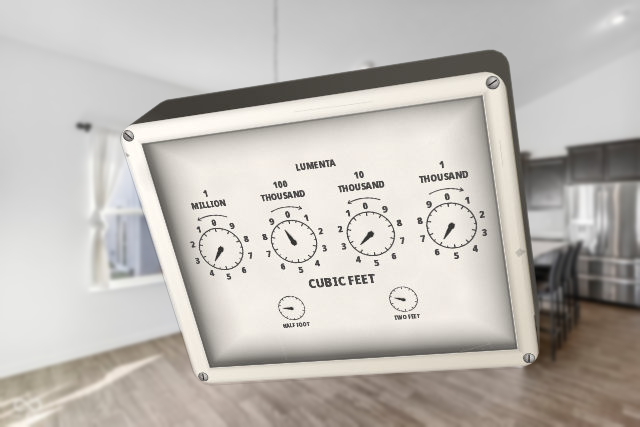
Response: 393600 ft³
